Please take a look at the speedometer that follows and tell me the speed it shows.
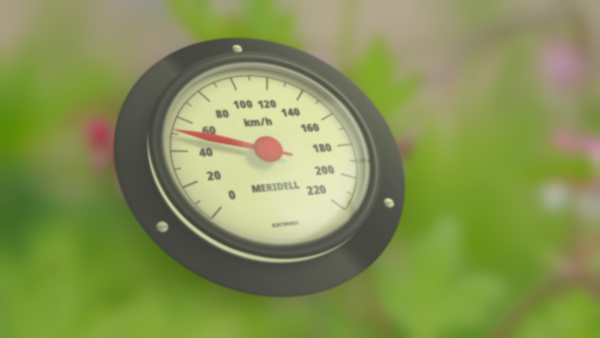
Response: 50 km/h
